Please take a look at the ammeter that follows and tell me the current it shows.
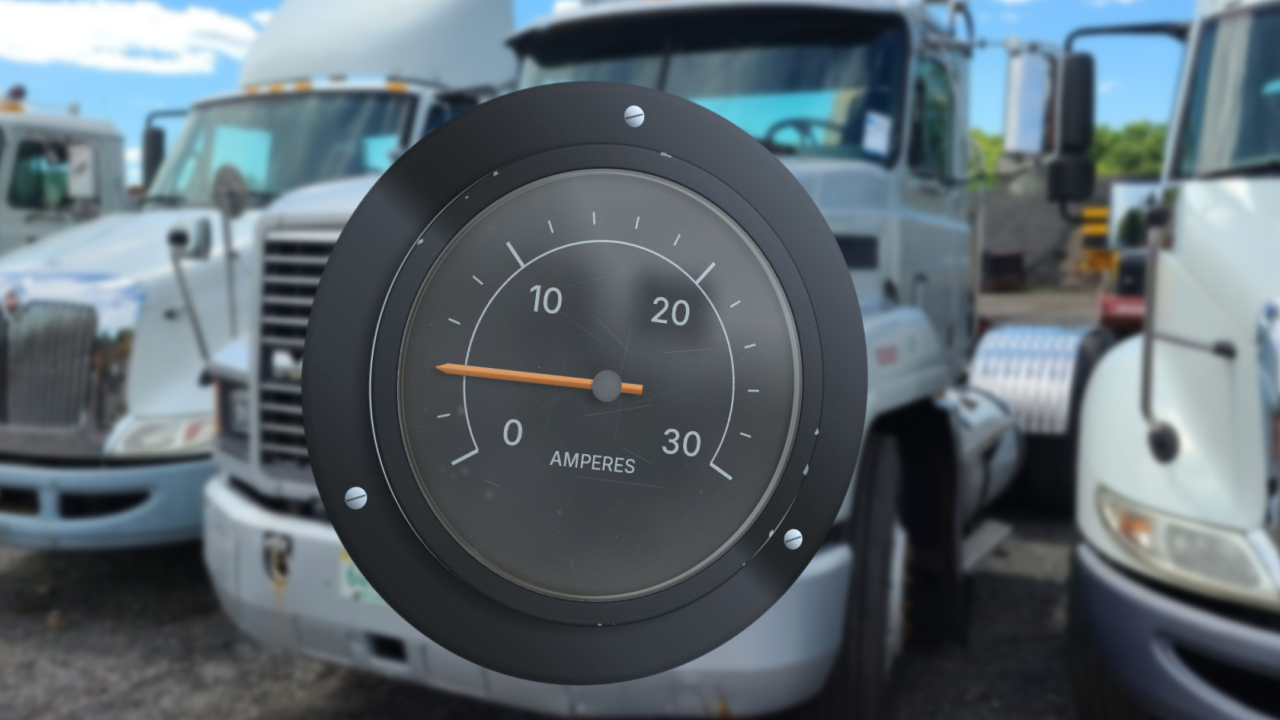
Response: 4 A
